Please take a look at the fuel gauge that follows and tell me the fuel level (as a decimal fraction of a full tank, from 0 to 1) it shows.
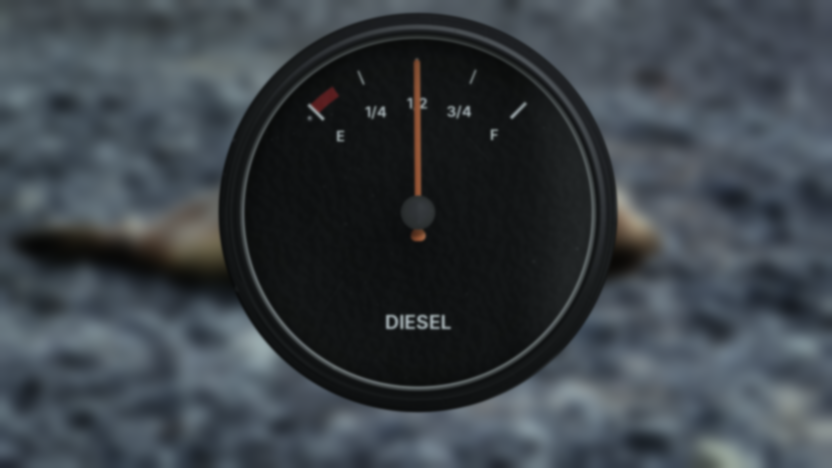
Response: 0.5
